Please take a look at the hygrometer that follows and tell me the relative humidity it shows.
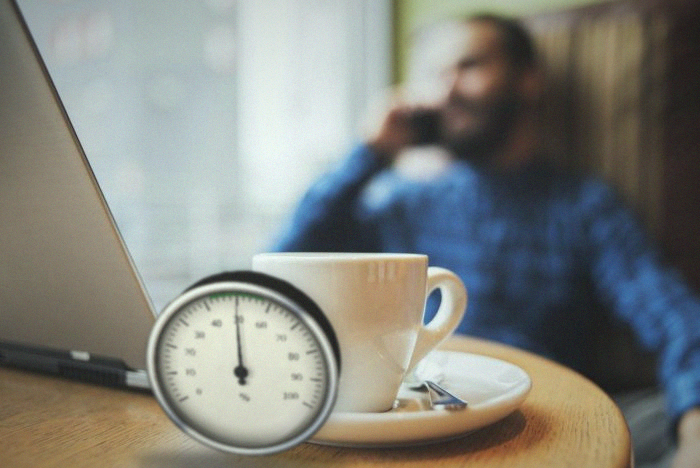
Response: 50 %
